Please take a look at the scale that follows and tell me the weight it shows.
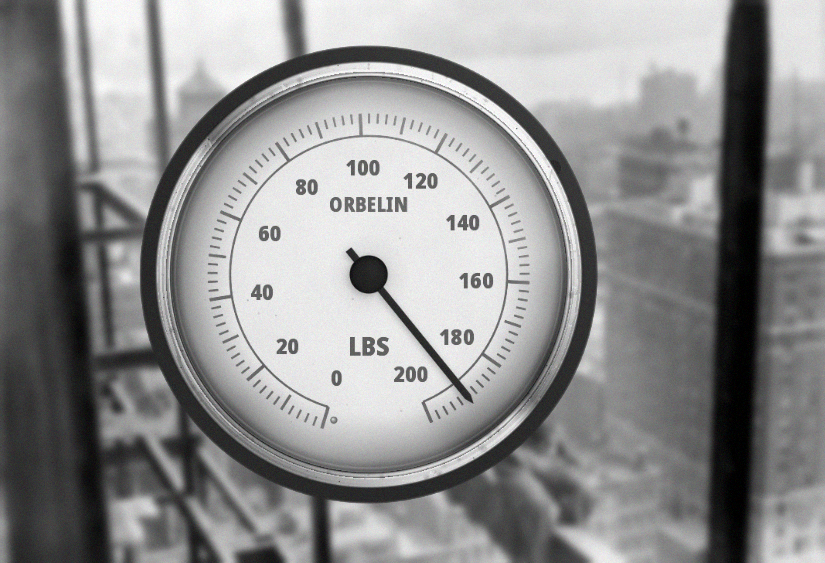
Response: 190 lb
